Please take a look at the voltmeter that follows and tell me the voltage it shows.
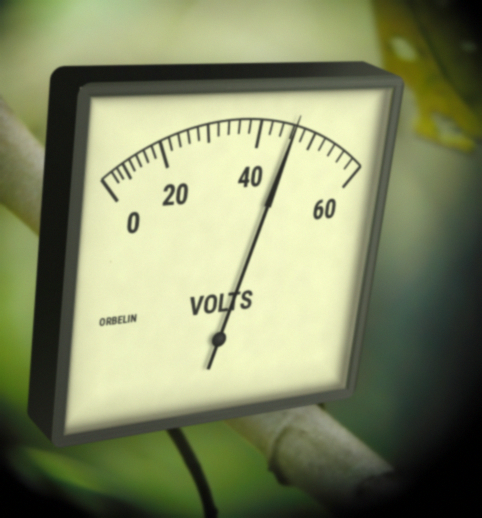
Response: 46 V
